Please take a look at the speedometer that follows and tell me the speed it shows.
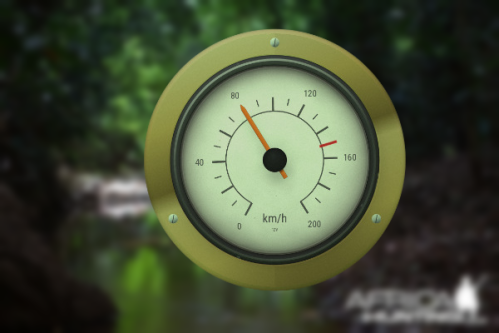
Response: 80 km/h
